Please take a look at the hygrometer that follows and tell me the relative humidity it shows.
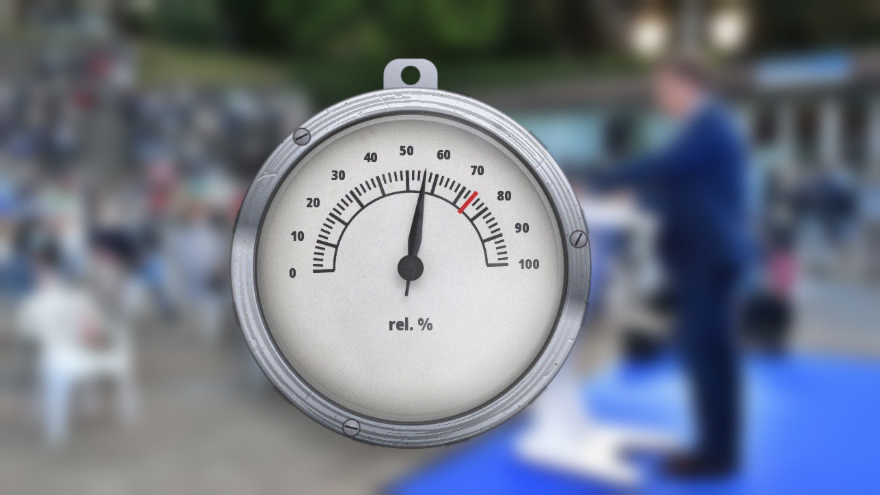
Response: 56 %
